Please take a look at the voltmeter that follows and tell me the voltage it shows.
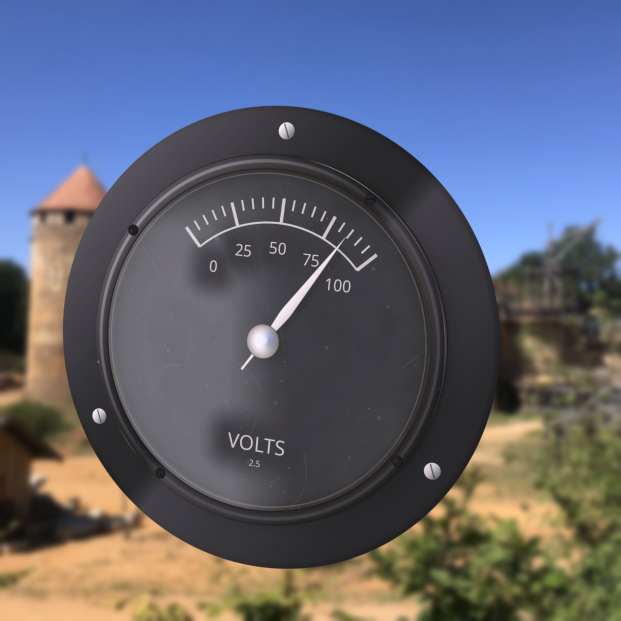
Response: 85 V
